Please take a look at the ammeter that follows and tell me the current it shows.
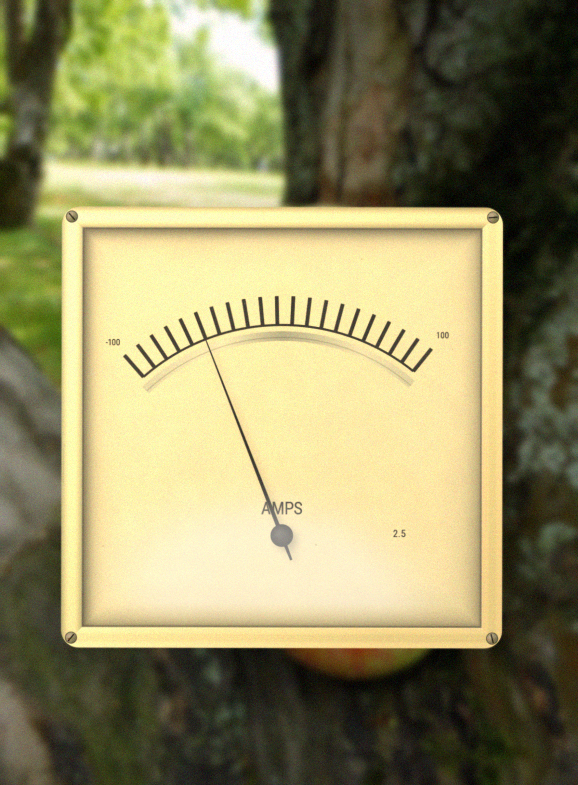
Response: -50 A
